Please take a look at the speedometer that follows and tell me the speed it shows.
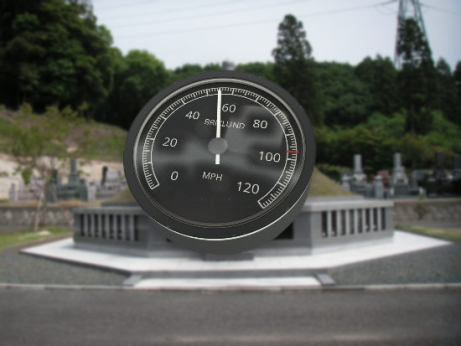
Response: 55 mph
